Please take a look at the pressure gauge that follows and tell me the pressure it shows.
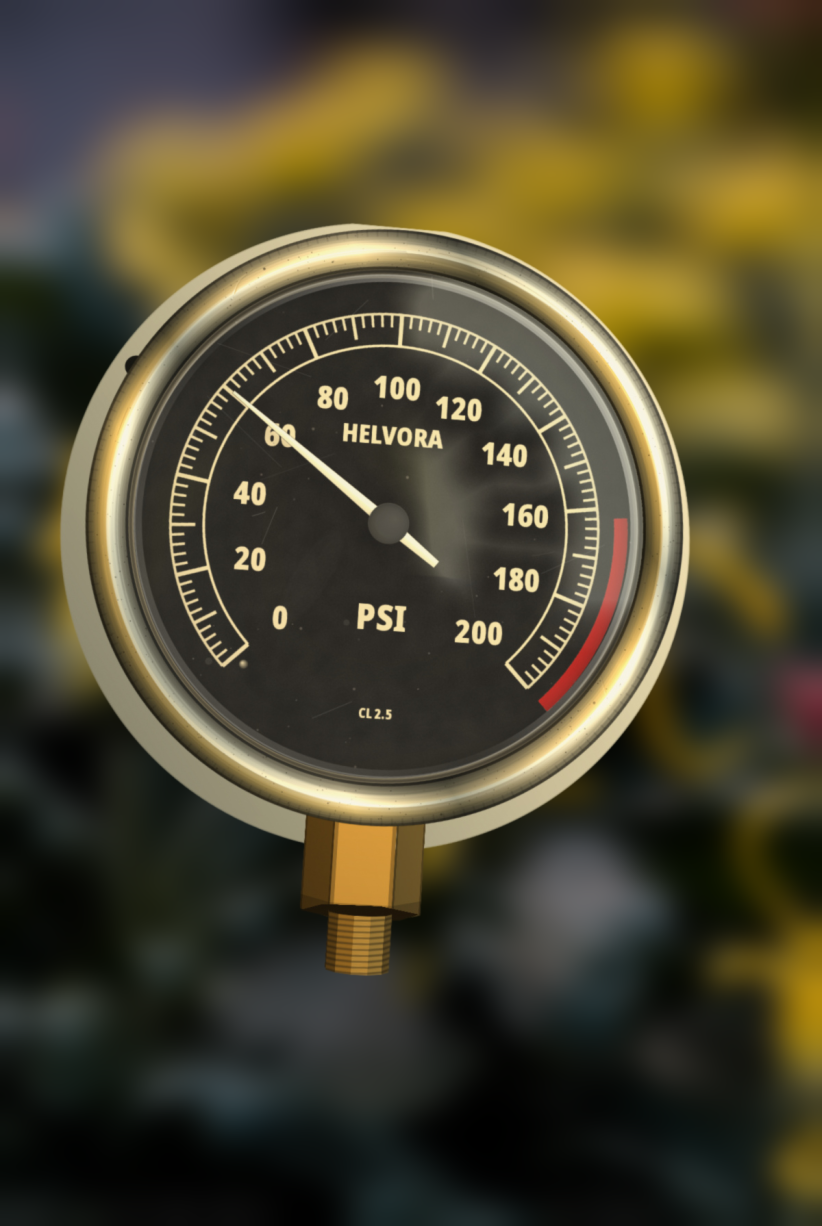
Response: 60 psi
